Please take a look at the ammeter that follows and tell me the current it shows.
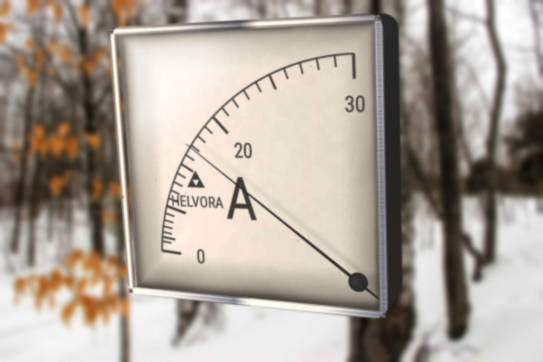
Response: 17 A
